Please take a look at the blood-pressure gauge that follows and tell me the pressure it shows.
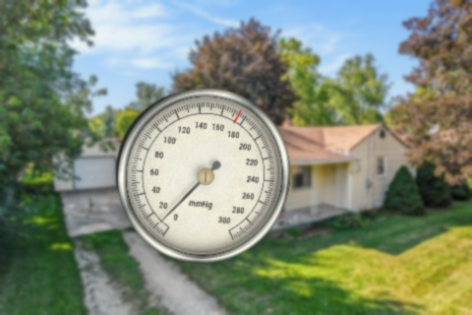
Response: 10 mmHg
